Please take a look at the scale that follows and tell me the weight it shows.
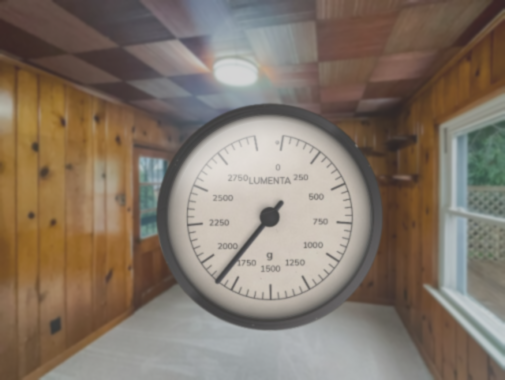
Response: 1850 g
